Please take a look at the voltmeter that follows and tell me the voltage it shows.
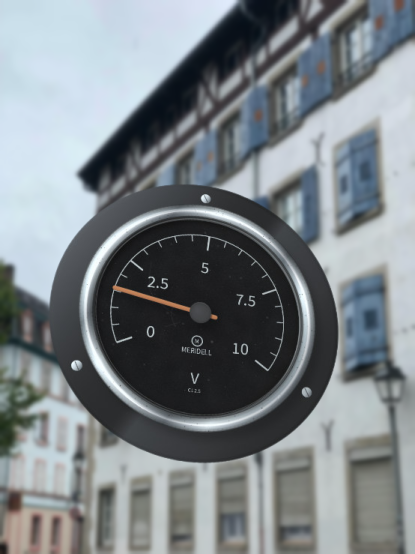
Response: 1.5 V
